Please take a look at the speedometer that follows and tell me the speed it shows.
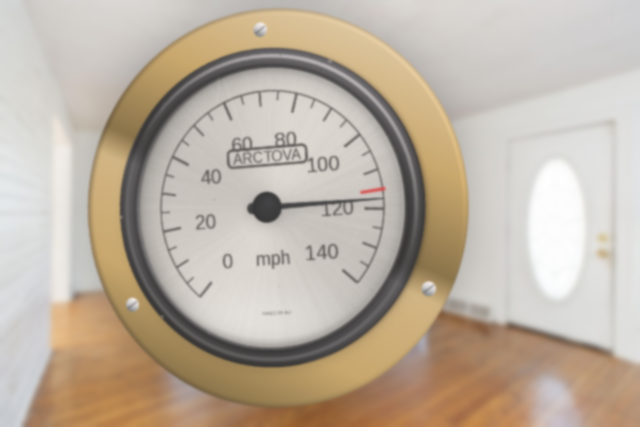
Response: 117.5 mph
